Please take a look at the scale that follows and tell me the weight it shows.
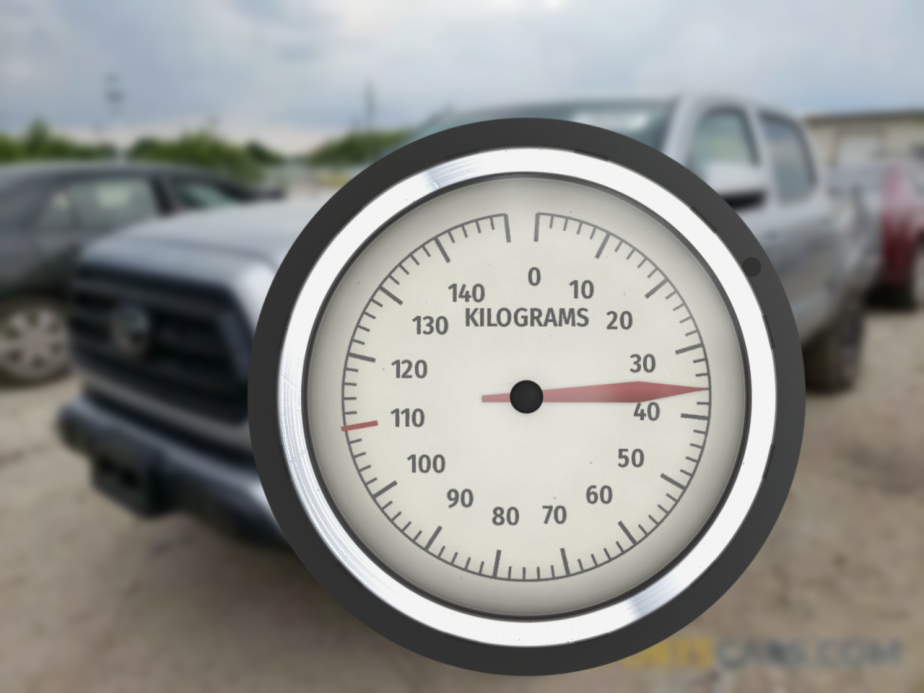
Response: 36 kg
